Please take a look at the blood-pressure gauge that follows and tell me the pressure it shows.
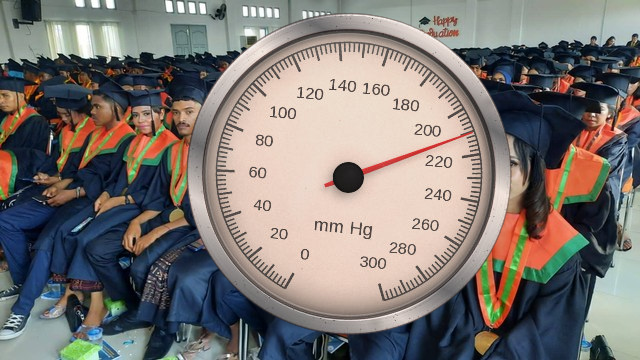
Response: 210 mmHg
